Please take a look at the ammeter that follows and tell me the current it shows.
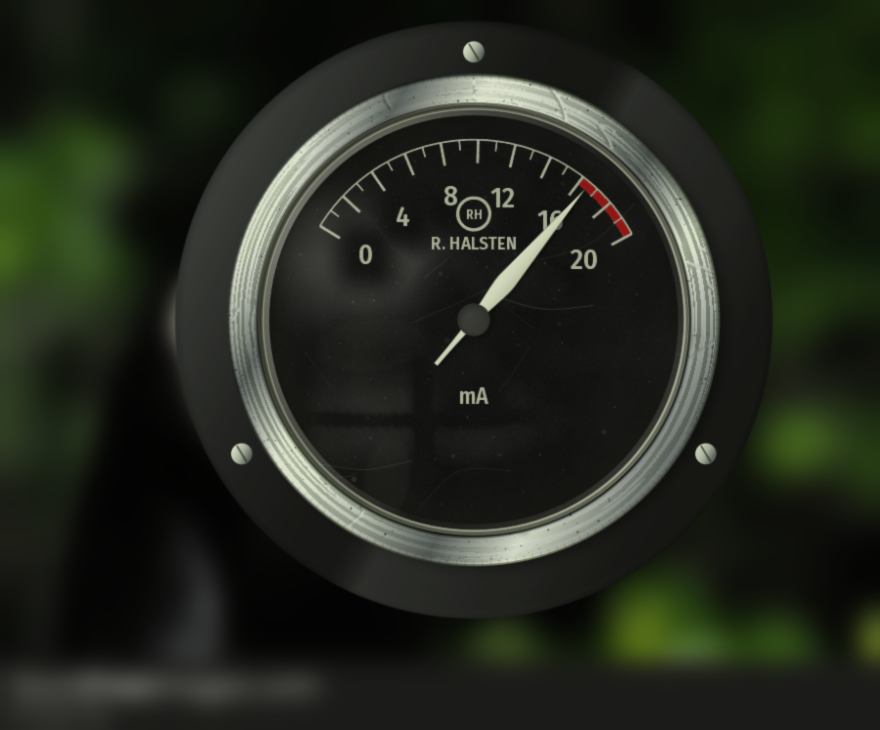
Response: 16.5 mA
